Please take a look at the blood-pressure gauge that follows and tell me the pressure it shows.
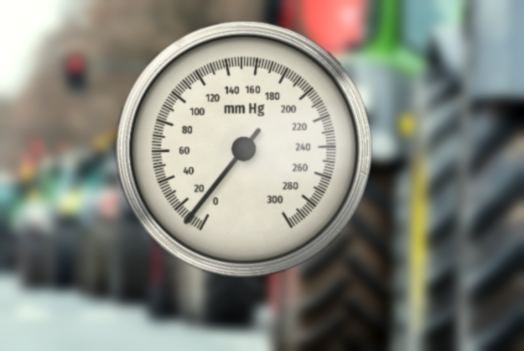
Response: 10 mmHg
